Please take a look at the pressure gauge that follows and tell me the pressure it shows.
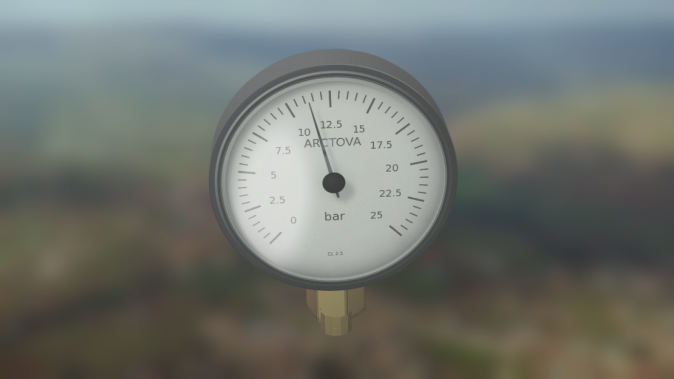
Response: 11.25 bar
